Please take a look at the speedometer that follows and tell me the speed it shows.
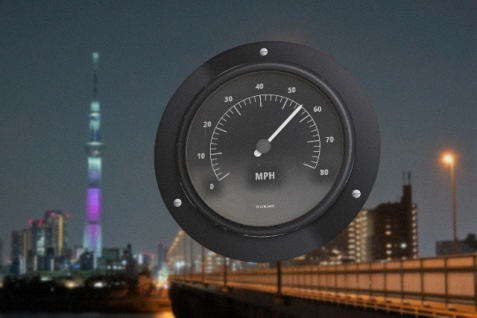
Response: 56 mph
